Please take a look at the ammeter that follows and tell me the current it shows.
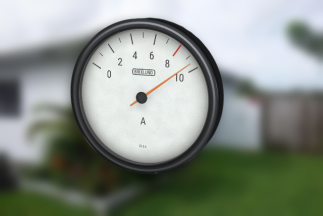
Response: 9.5 A
